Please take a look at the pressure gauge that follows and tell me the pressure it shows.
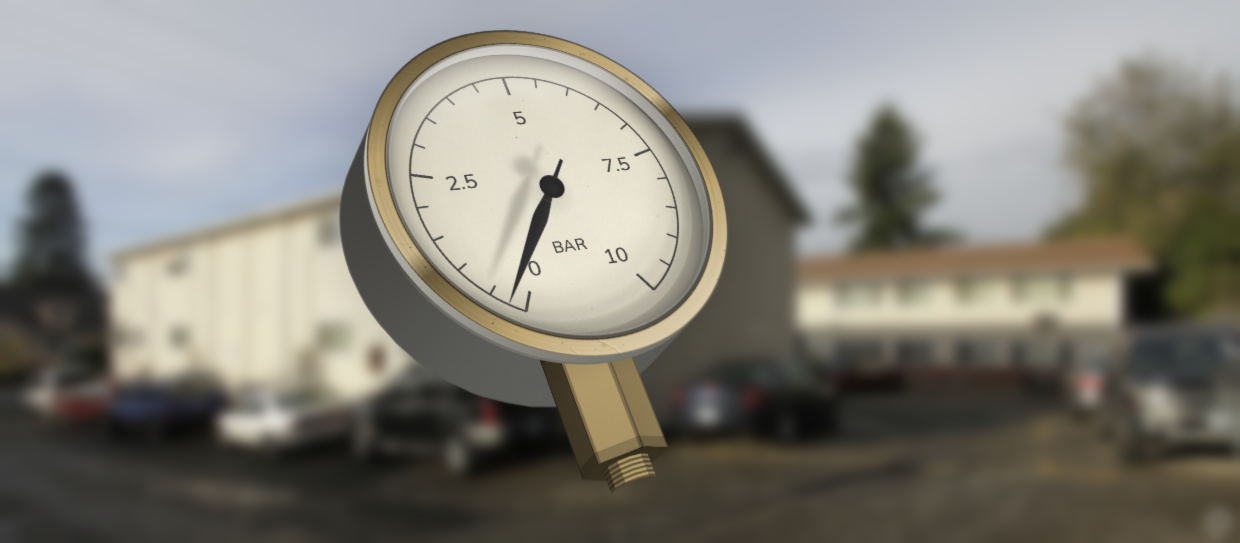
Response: 0.25 bar
